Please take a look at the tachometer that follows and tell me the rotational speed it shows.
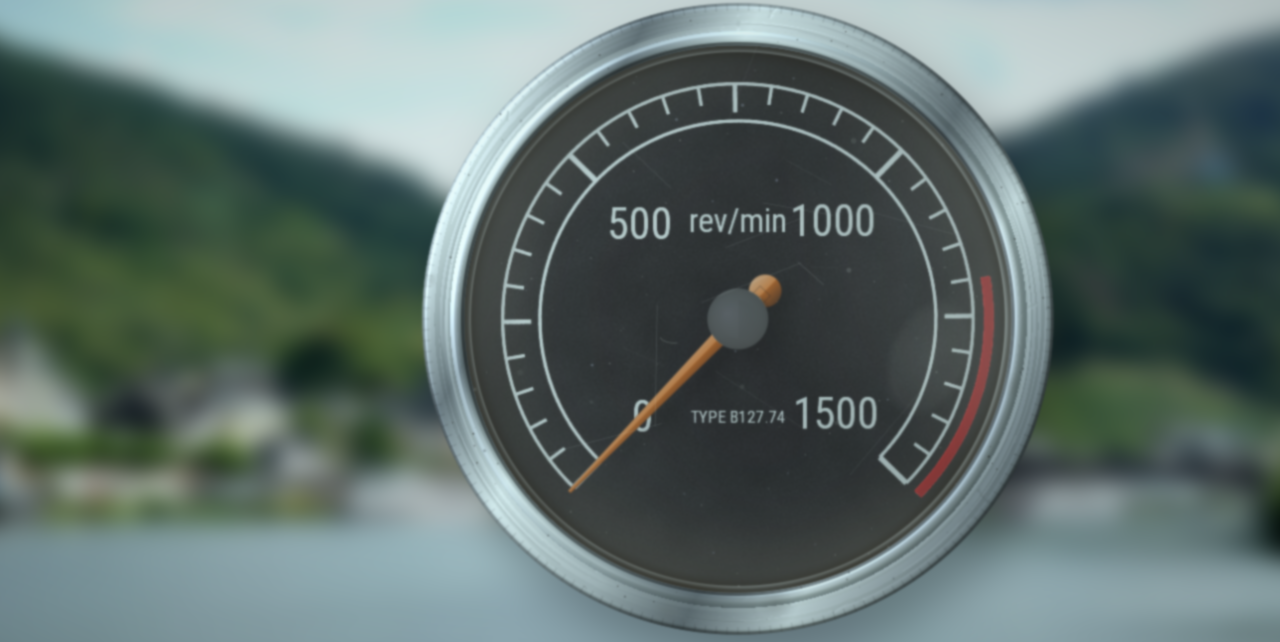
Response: 0 rpm
